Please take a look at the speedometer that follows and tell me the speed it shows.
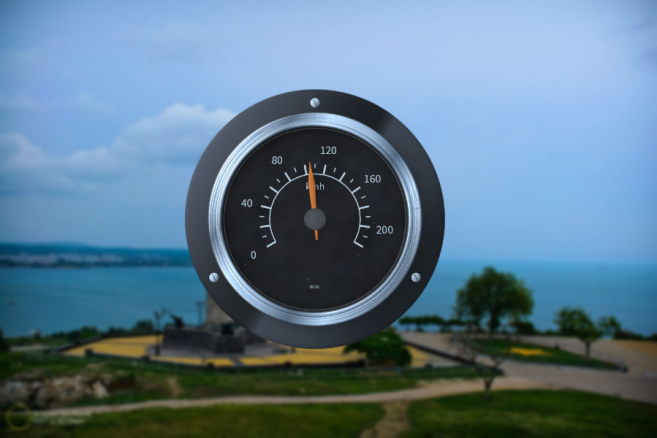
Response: 105 km/h
